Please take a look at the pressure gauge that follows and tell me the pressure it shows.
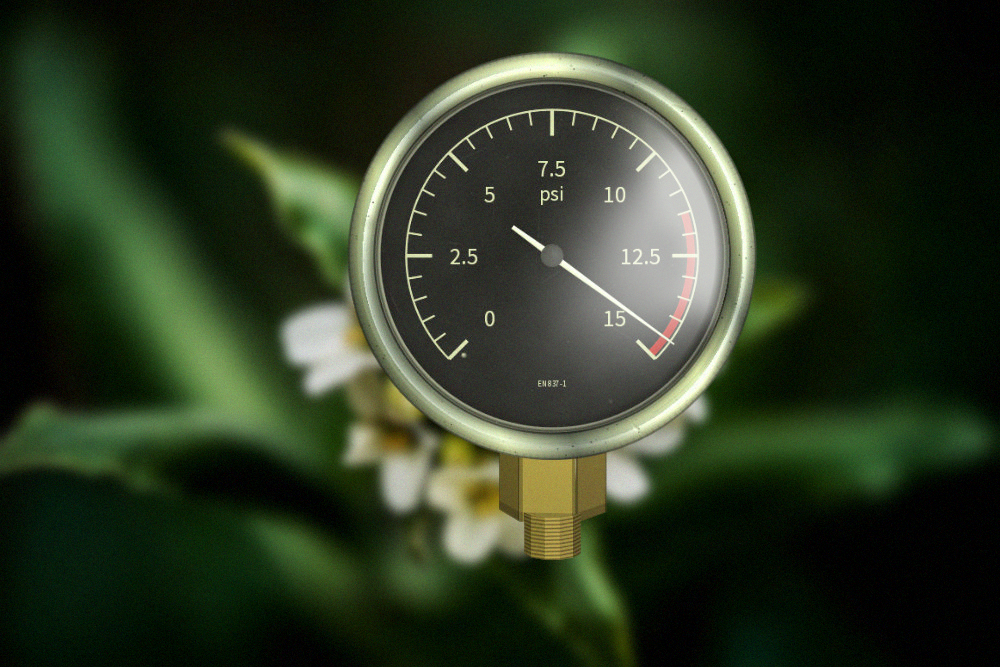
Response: 14.5 psi
